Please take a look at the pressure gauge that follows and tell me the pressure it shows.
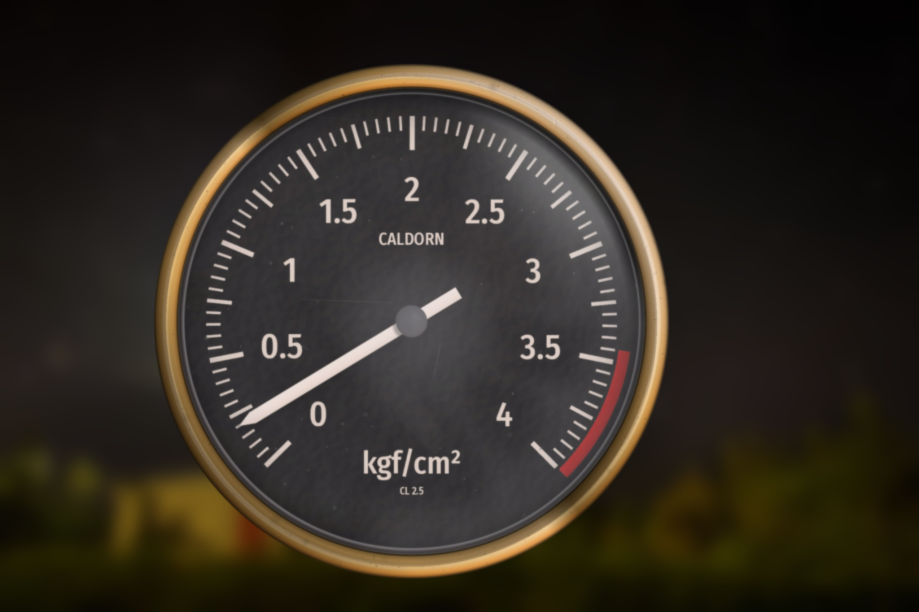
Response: 0.2 kg/cm²
